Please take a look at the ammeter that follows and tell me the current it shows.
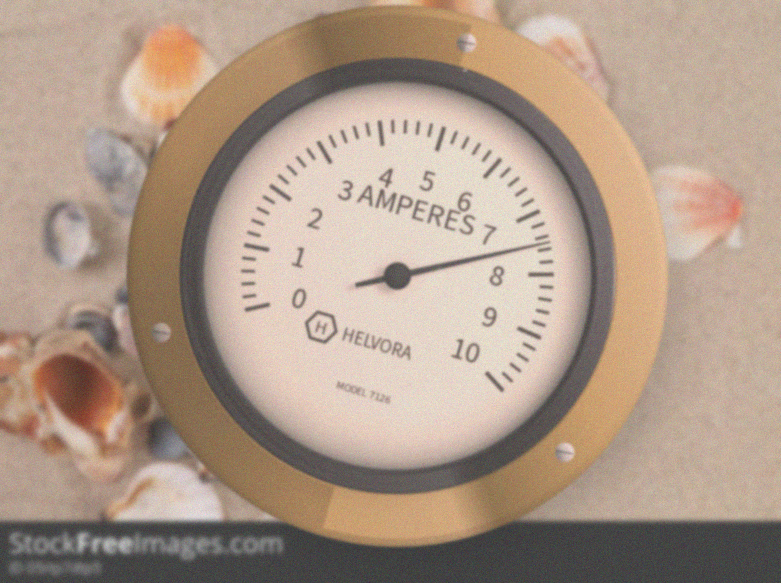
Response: 7.5 A
